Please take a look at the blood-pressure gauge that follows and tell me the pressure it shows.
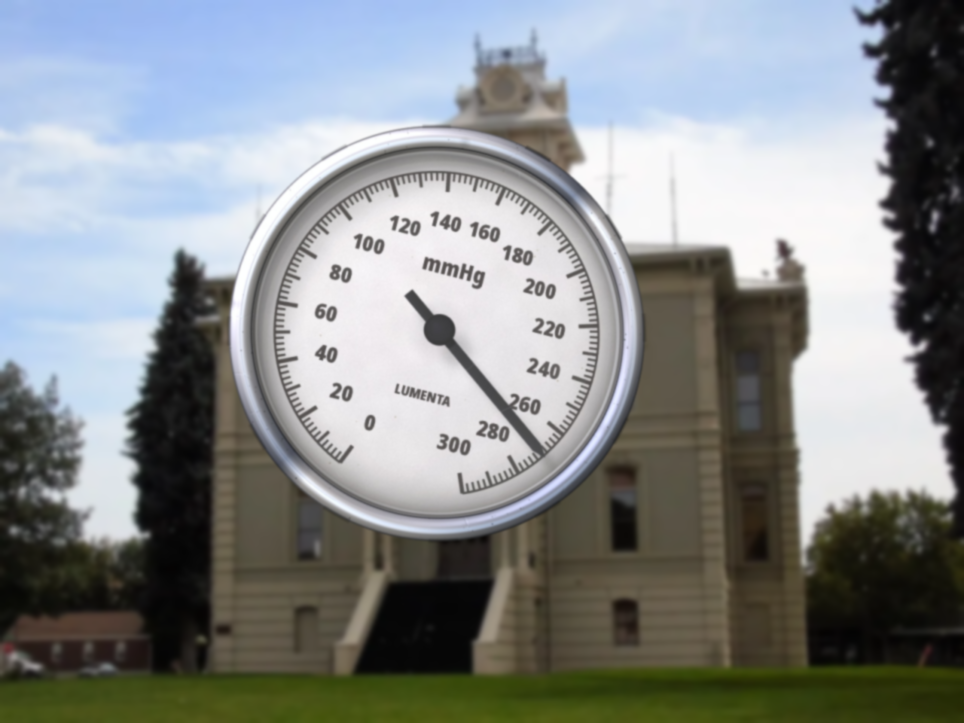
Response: 270 mmHg
